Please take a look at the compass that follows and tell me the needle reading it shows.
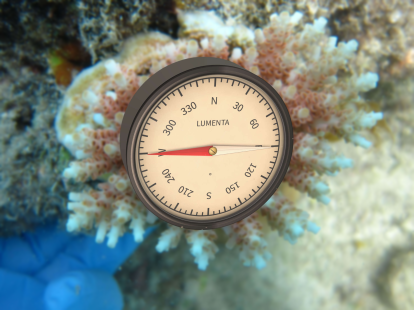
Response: 270 °
